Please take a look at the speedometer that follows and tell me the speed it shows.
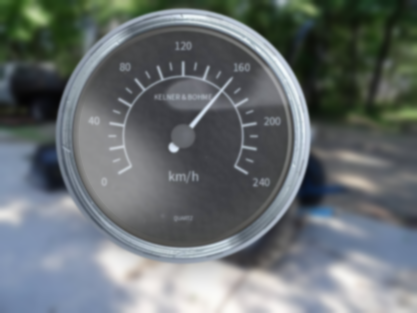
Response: 160 km/h
